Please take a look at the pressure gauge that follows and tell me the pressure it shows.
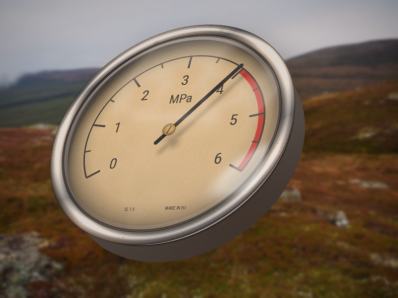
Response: 4 MPa
